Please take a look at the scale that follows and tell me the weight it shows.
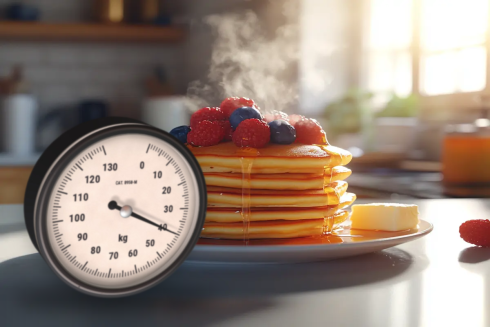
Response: 40 kg
